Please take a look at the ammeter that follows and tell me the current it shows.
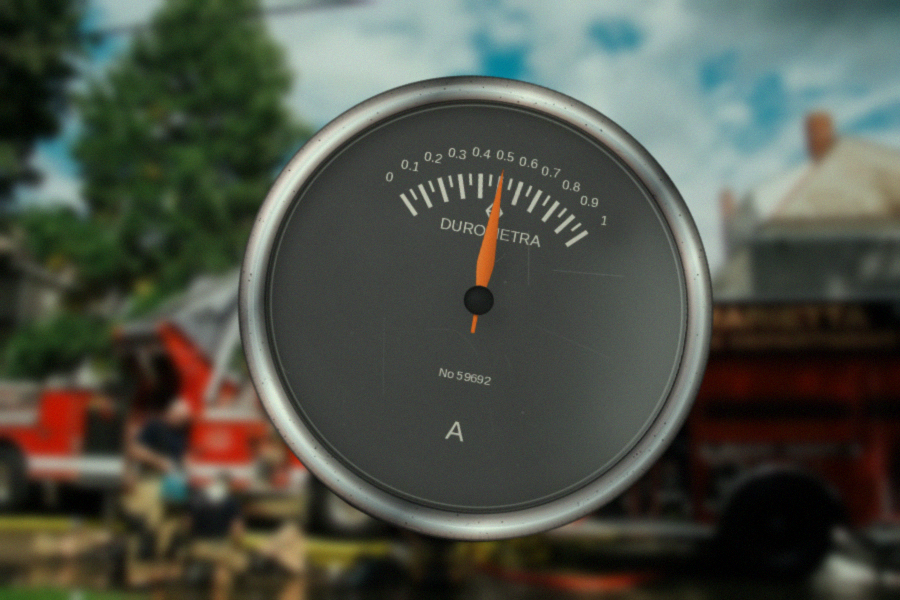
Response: 0.5 A
